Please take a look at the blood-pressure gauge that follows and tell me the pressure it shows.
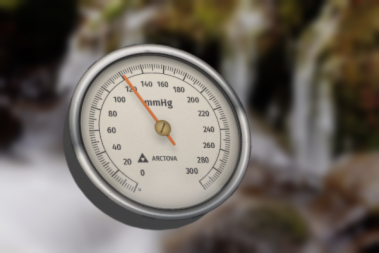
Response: 120 mmHg
